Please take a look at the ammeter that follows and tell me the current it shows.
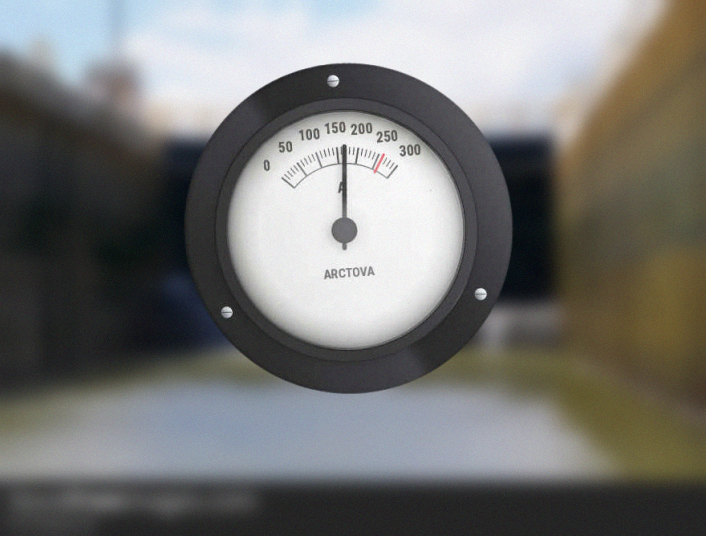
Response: 170 A
